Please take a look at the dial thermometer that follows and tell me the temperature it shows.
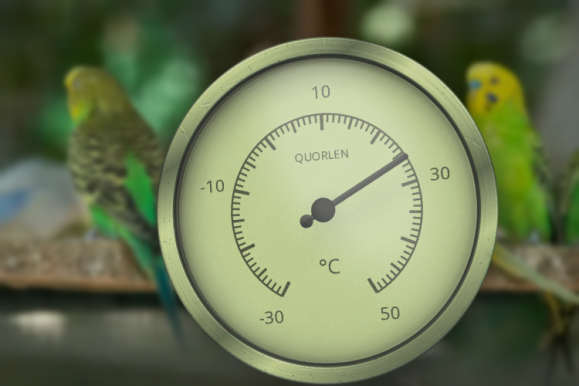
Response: 26 °C
